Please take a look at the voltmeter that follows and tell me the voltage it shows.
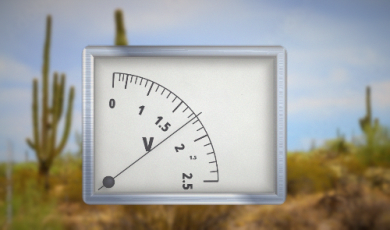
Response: 1.75 V
